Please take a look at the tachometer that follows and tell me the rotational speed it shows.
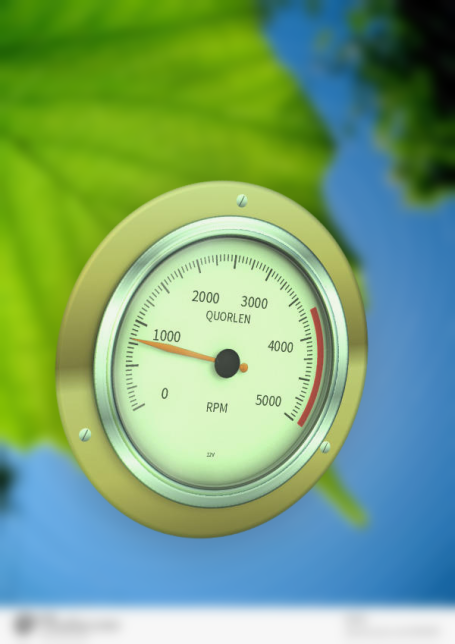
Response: 800 rpm
